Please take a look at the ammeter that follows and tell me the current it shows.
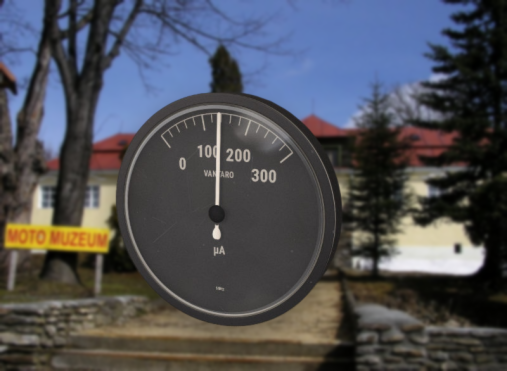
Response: 140 µA
